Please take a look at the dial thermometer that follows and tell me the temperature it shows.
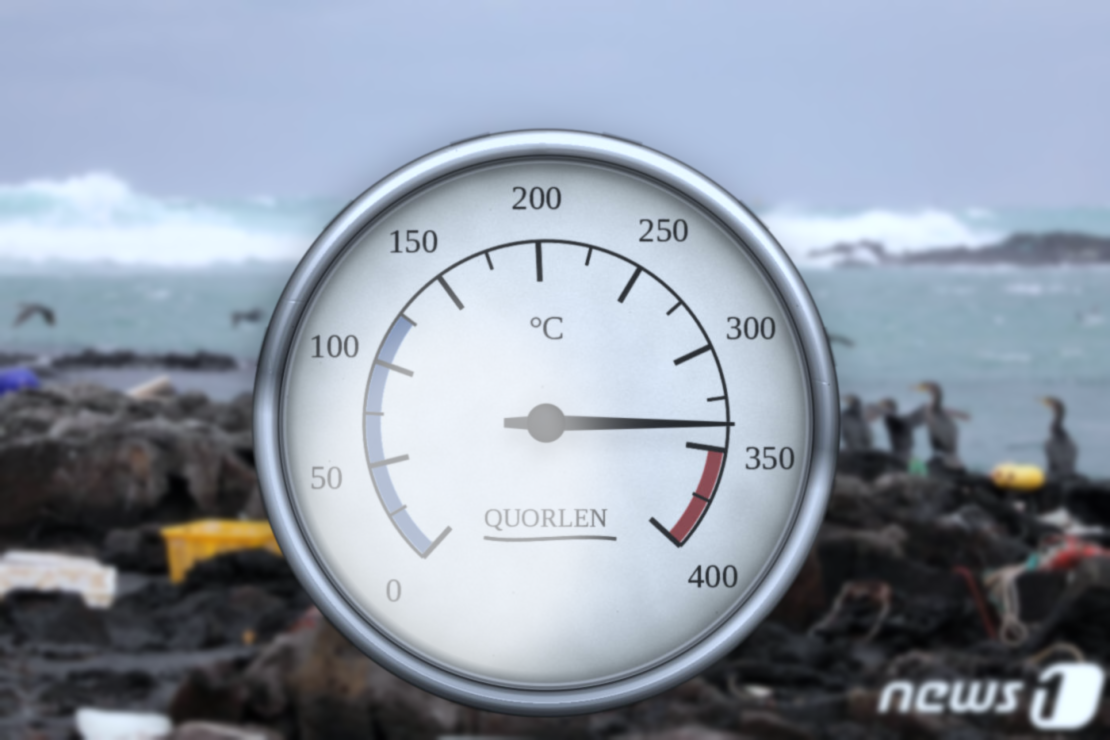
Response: 337.5 °C
